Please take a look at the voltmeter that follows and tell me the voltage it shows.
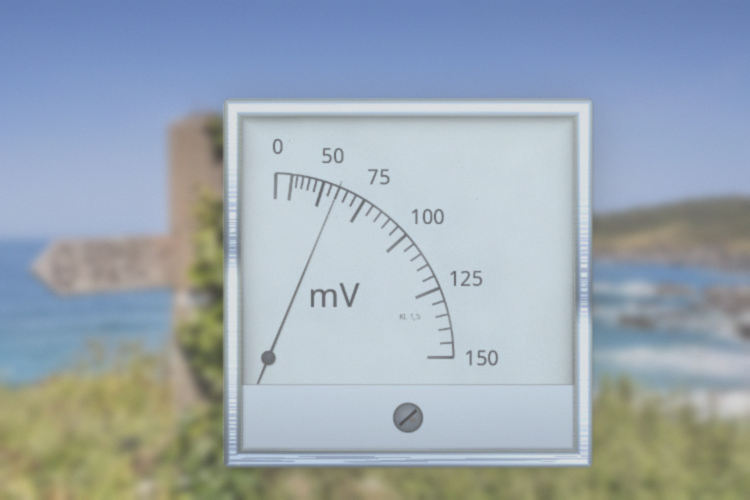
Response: 60 mV
